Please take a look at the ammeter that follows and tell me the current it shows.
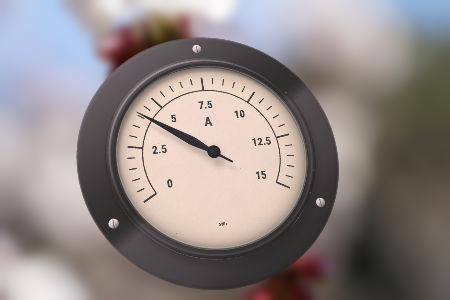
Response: 4 A
